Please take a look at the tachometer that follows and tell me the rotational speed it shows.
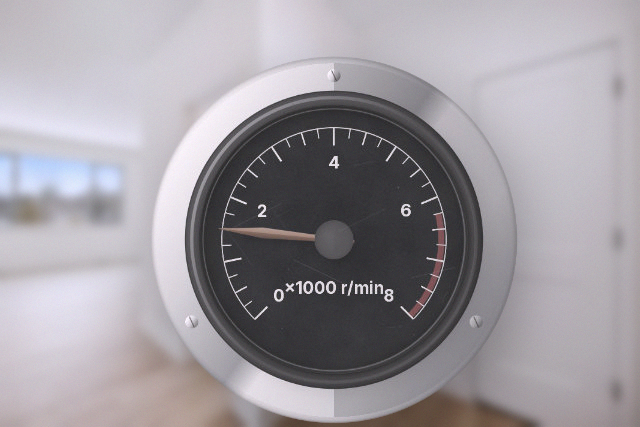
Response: 1500 rpm
